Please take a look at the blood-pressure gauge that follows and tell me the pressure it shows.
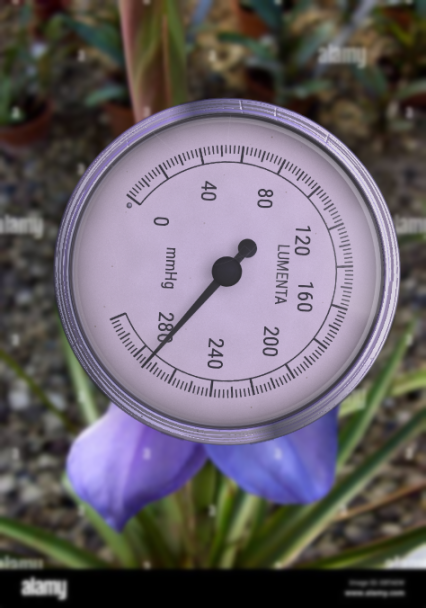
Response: 274 mmHg
